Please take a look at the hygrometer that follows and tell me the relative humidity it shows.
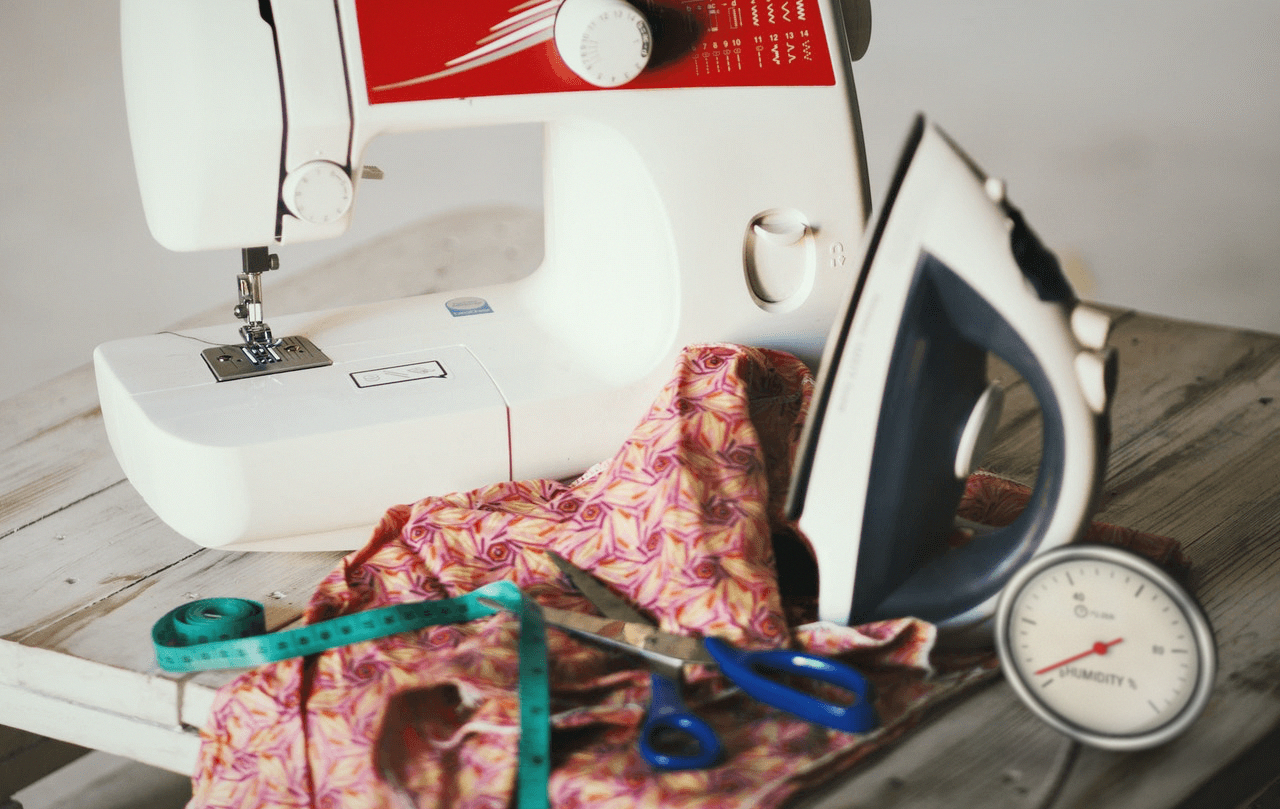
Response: 4 %
